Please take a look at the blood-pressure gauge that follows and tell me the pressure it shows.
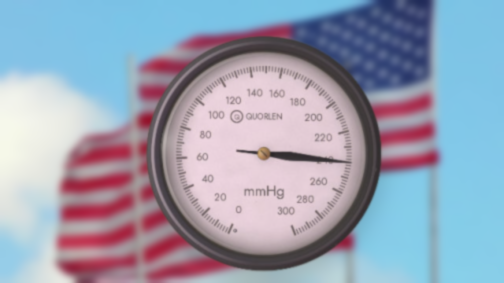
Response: 240 mmHg
